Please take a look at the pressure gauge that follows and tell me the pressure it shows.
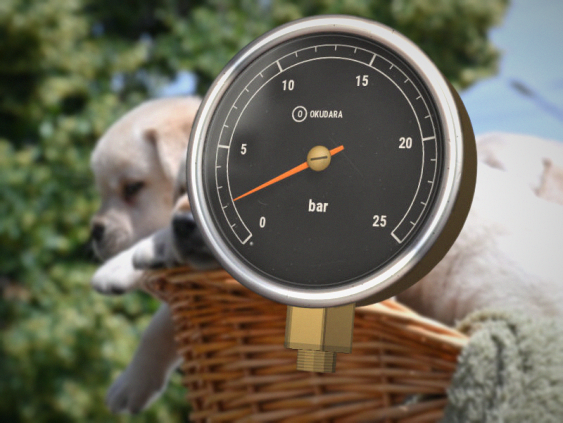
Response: 2 bar
